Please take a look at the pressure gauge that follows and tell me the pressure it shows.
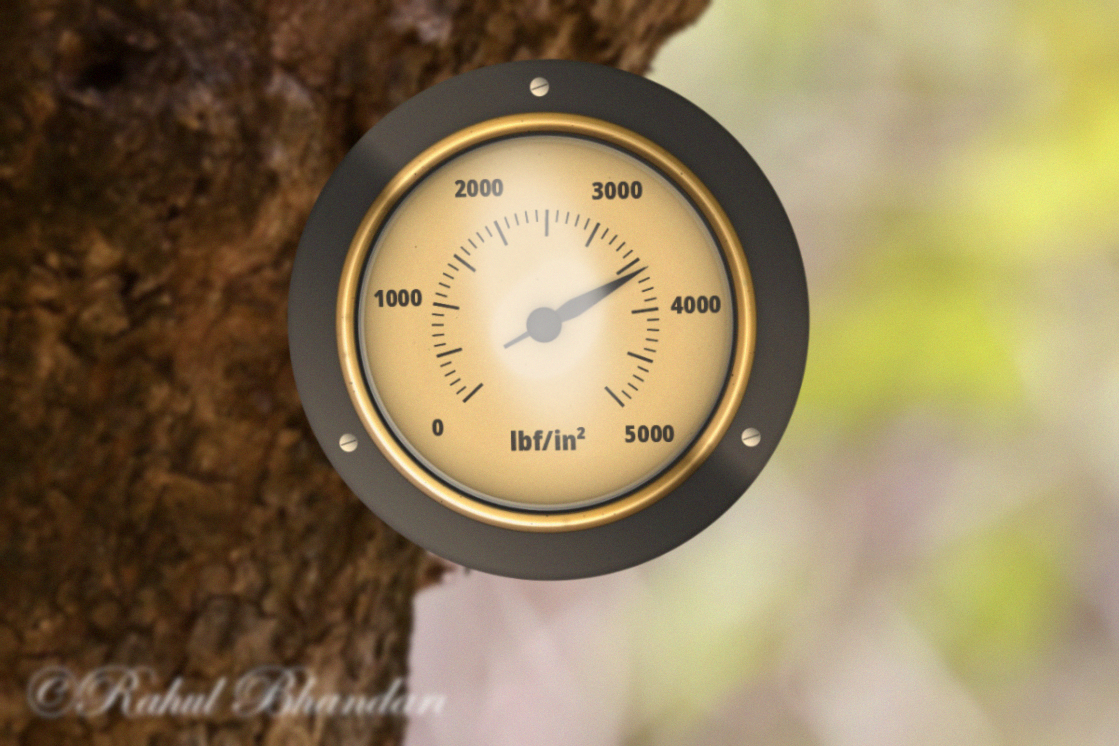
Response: 3600 psi
